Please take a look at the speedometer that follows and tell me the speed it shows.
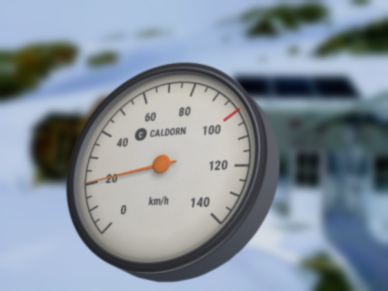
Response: 20 km/h
